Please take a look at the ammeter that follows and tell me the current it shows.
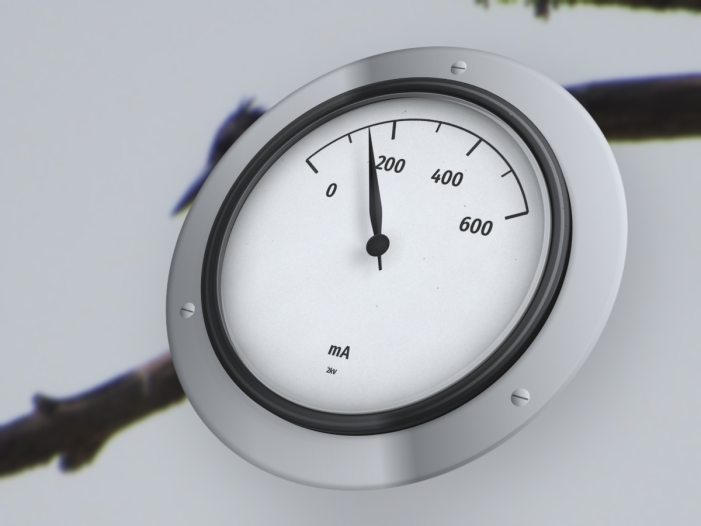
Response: 150 mA
